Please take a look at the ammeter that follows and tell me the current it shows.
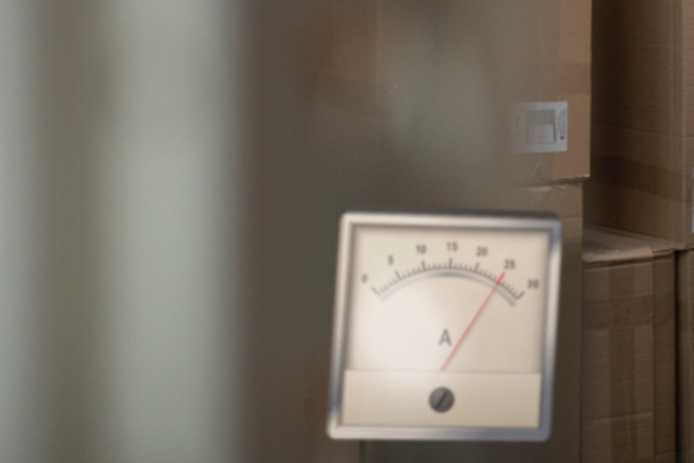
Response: 25 A
